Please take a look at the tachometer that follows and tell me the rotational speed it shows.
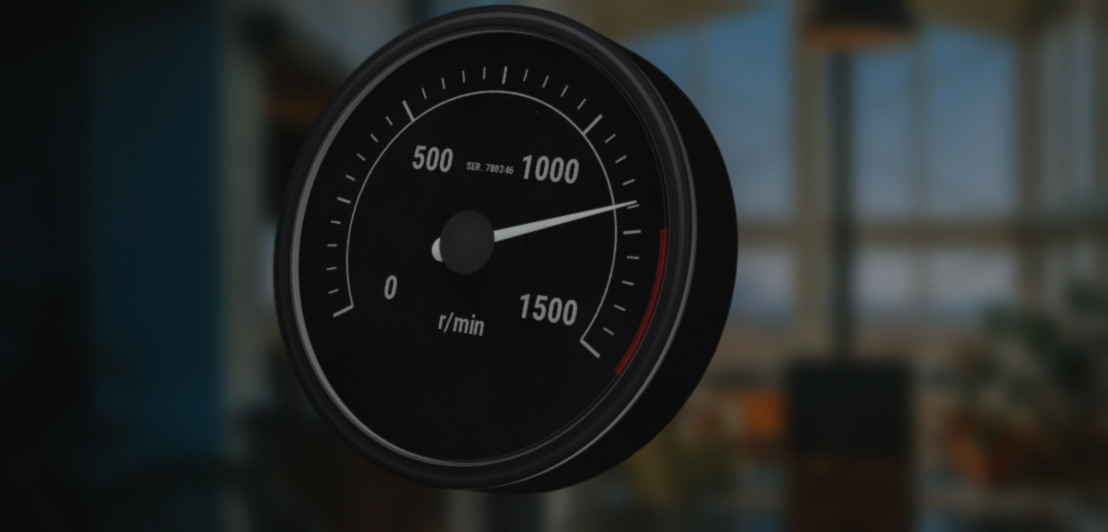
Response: 1200 rpm
